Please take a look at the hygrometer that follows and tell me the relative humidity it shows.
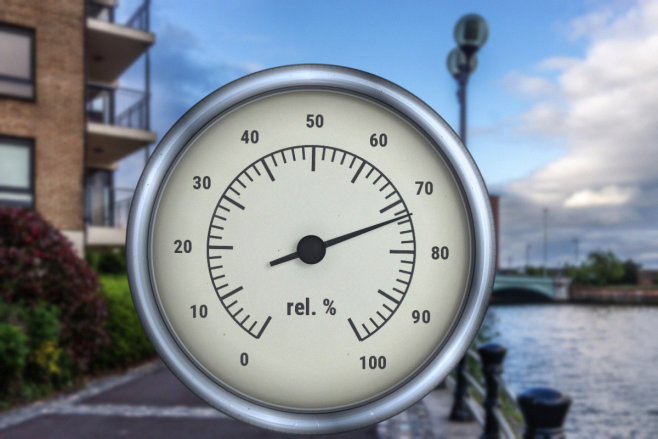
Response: 73 %
